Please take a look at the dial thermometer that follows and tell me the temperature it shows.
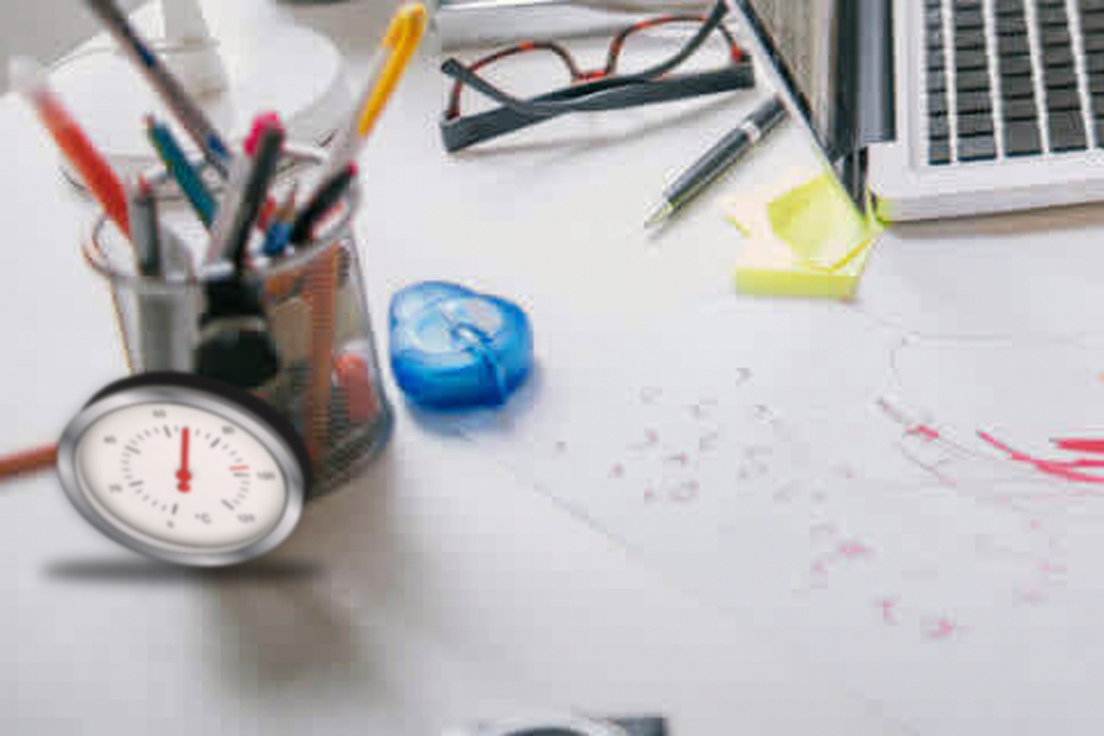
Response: 68 °C
